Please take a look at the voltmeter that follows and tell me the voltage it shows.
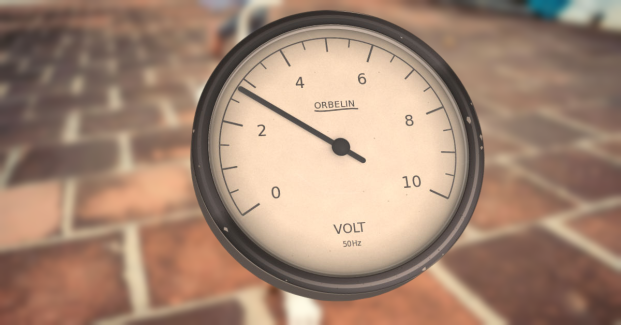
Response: 2.75 V
